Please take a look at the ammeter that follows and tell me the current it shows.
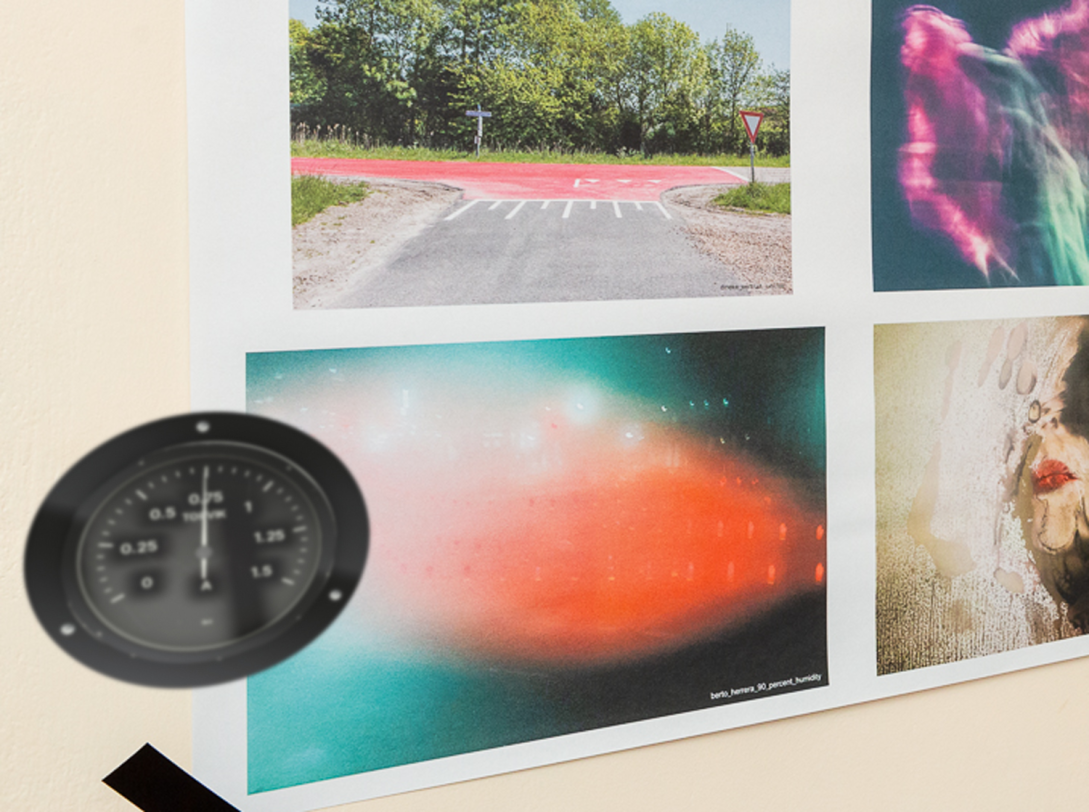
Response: 0.75 A
